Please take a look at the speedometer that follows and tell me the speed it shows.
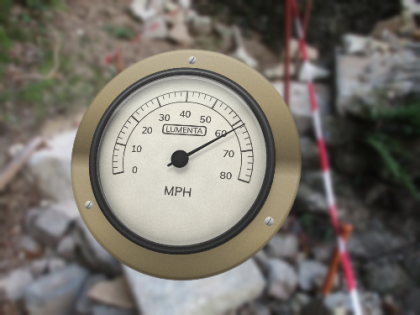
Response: 62 mph
